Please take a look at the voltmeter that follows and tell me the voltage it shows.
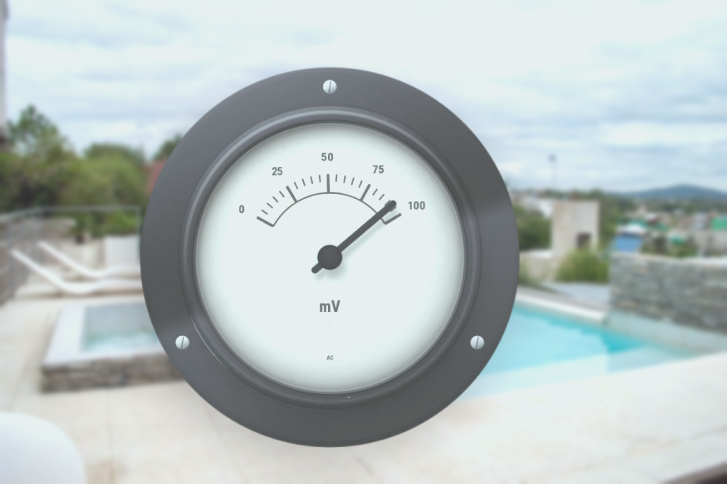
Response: 92.5 mV
